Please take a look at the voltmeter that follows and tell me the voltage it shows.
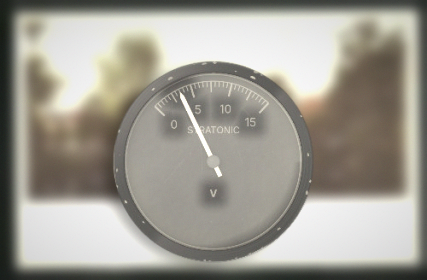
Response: 3.5 V
